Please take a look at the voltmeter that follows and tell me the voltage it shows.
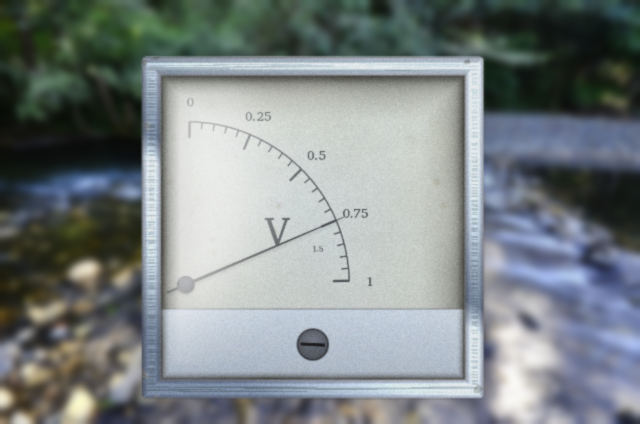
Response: 0.75 V
